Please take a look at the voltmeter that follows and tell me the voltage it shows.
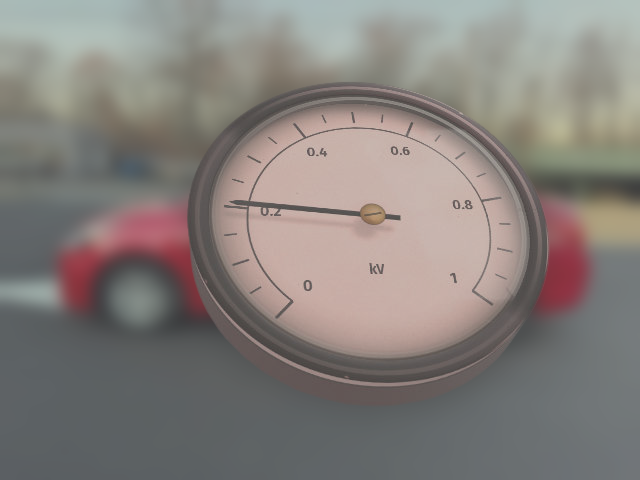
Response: 0.2 kV
